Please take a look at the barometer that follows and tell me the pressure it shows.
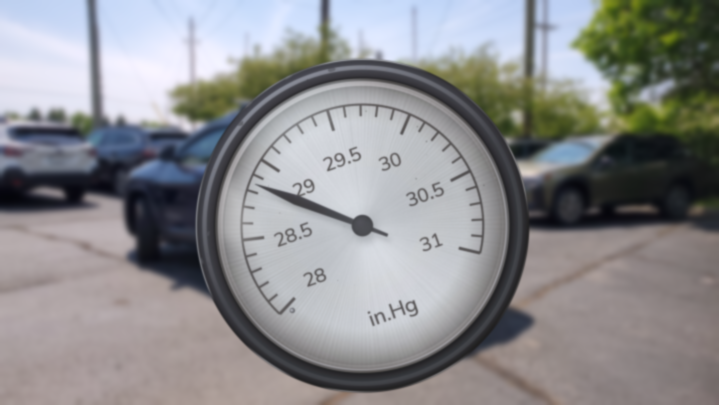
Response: 28.85 inHg
